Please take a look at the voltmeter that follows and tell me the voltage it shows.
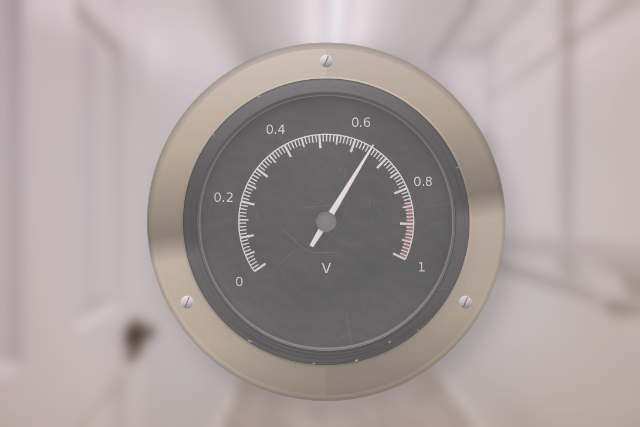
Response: 0.65 V
